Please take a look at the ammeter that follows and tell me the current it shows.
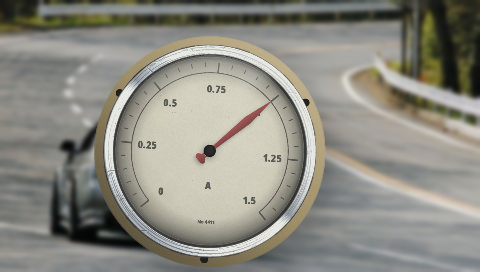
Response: 1 A
